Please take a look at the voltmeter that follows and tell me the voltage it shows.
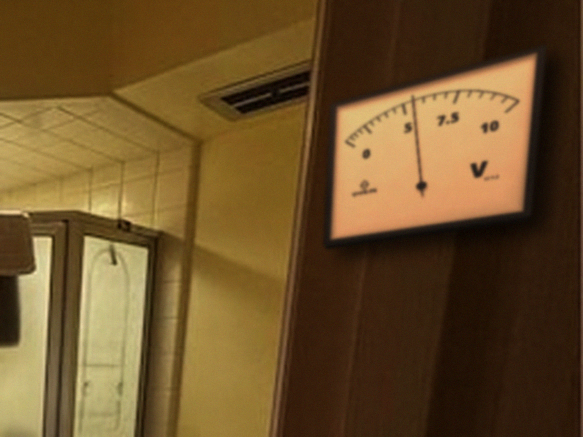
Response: 5.5 V
